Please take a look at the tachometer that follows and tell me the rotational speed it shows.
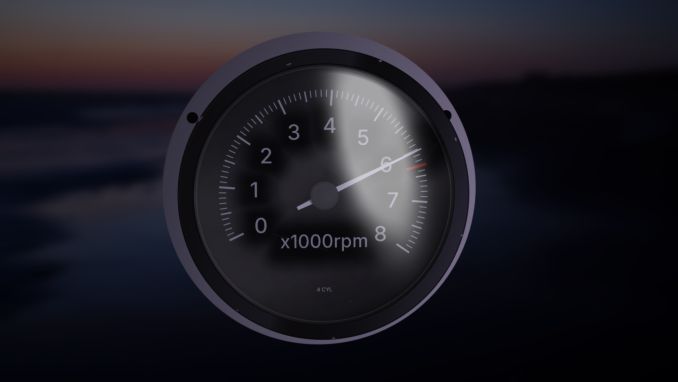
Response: 6000 rpm
